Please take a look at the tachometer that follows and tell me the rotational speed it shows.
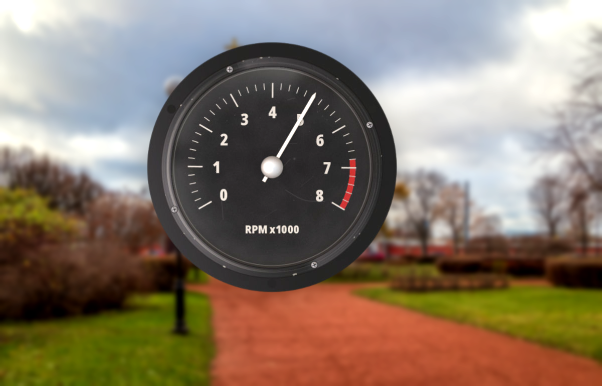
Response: 5000 rpm
